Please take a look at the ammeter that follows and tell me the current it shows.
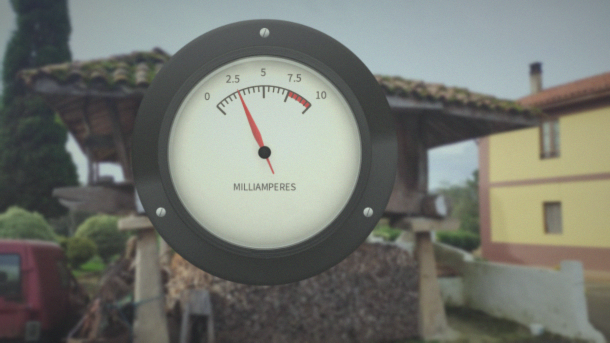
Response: 2.5 mA
